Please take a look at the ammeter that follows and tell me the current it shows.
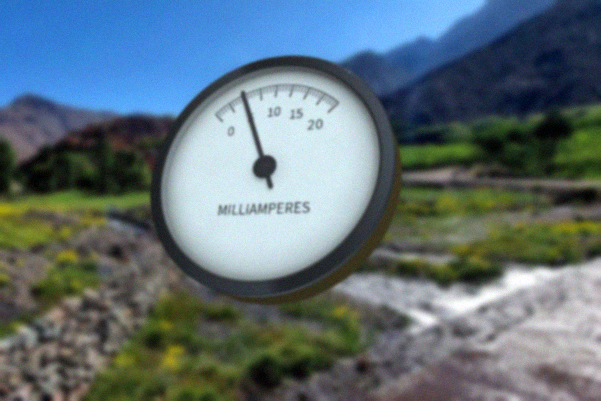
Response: 5 mA
